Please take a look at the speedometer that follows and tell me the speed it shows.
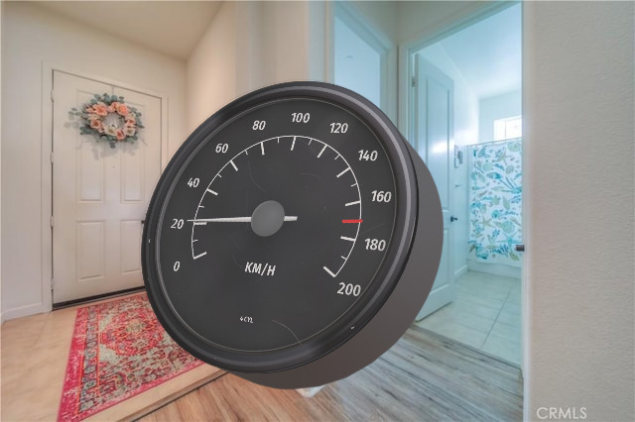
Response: 20 km/h
